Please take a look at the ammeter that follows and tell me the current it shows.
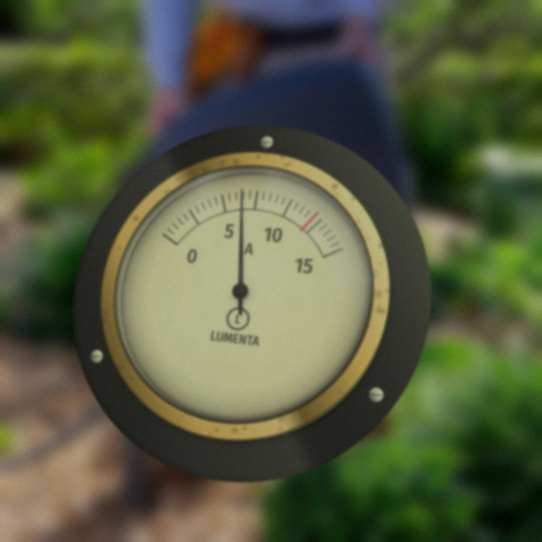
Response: 6.5 A
